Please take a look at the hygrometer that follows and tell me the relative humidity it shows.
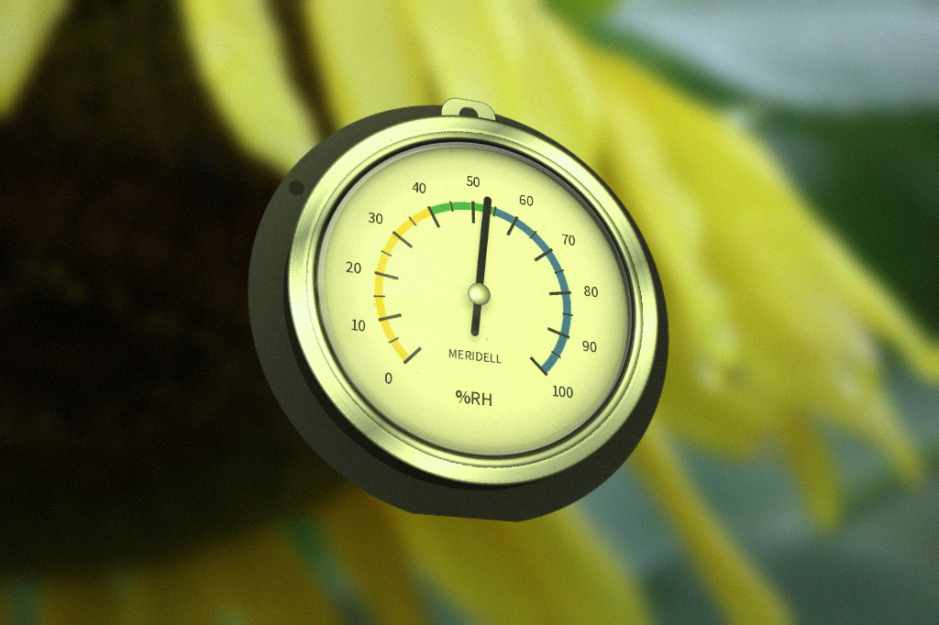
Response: 52.5 %
